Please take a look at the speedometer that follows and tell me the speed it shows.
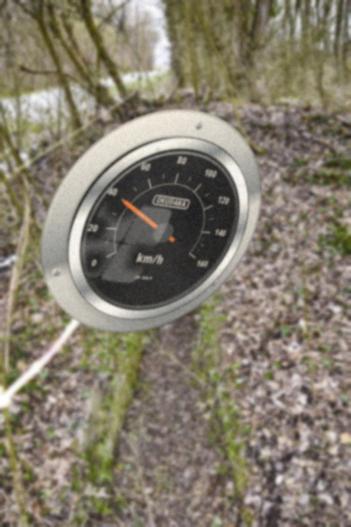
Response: 40 km/h
